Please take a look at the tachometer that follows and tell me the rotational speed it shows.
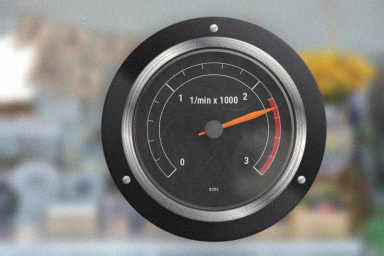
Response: 2300 rpm
